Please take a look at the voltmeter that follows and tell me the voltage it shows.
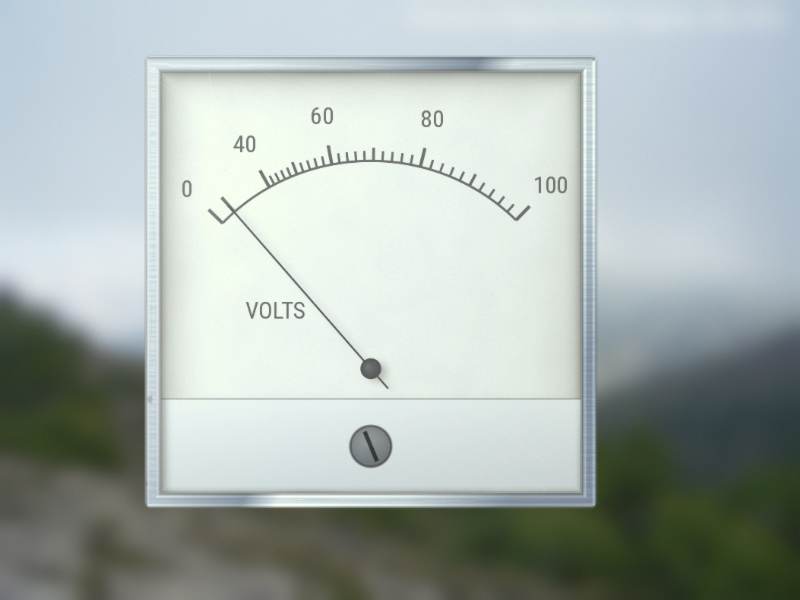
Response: 20 V
